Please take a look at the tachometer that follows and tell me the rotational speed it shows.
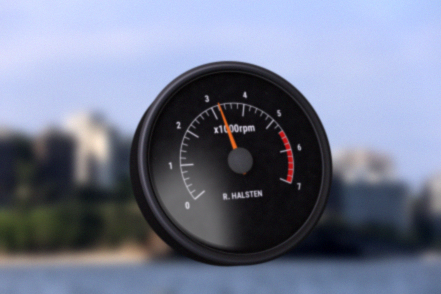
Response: 3200 rpm
